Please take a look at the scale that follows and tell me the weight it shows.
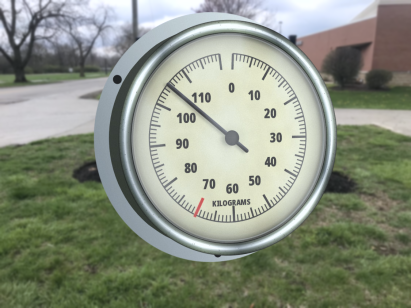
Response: 105 kg
